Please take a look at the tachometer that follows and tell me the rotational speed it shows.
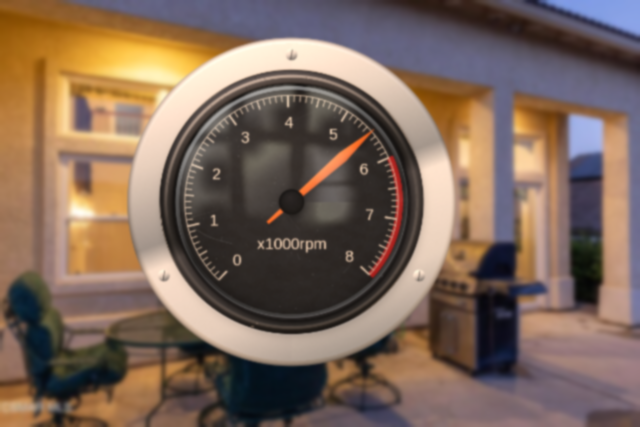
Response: 5500 rpm
